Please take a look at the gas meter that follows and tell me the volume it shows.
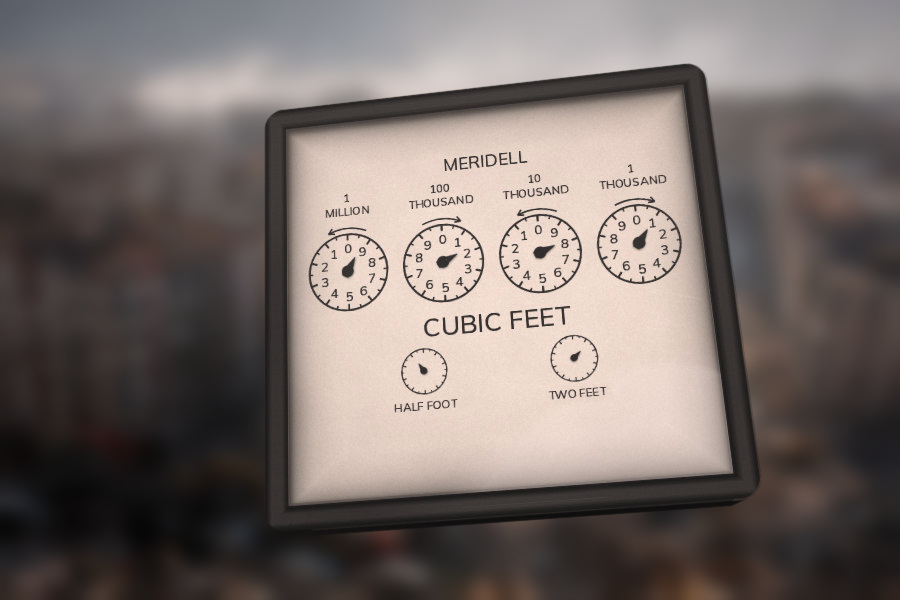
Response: 918100 ft³
